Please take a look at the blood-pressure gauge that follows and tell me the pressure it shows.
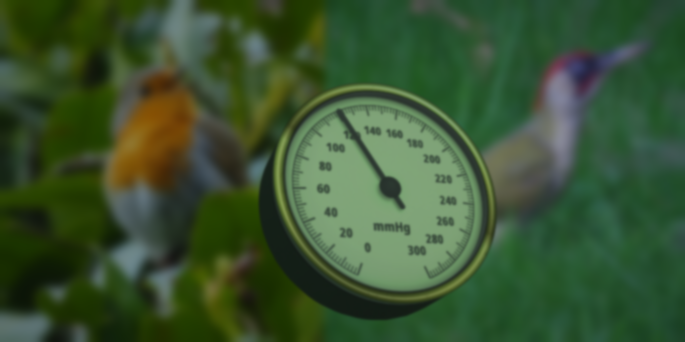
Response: 120 mmHg
